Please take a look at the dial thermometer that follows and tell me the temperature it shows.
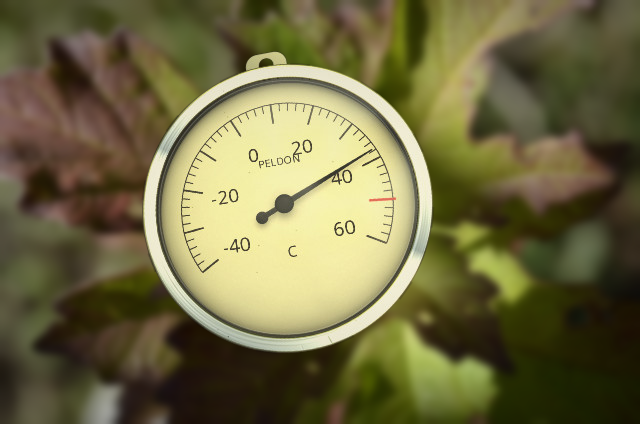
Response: 38 °C
